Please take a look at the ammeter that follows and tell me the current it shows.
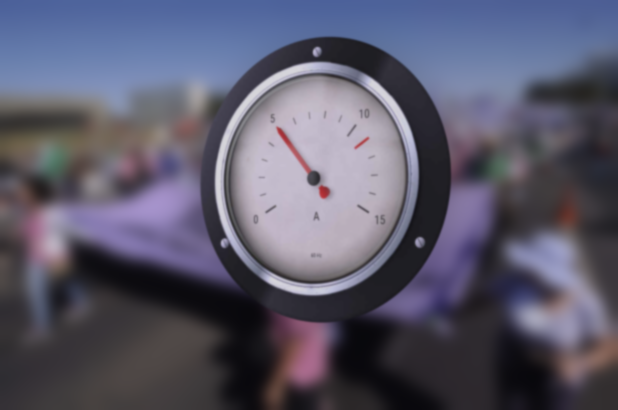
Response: 5 A
